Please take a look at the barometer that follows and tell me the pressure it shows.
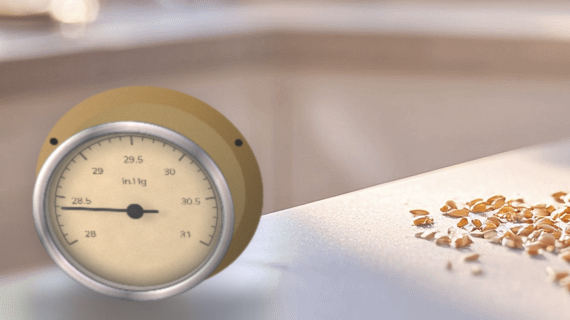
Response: 28.4 inHg
